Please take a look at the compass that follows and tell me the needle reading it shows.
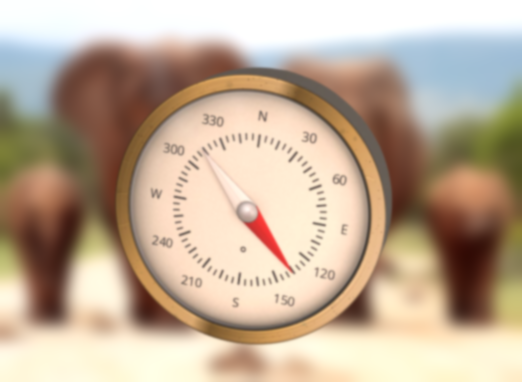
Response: 135 °
